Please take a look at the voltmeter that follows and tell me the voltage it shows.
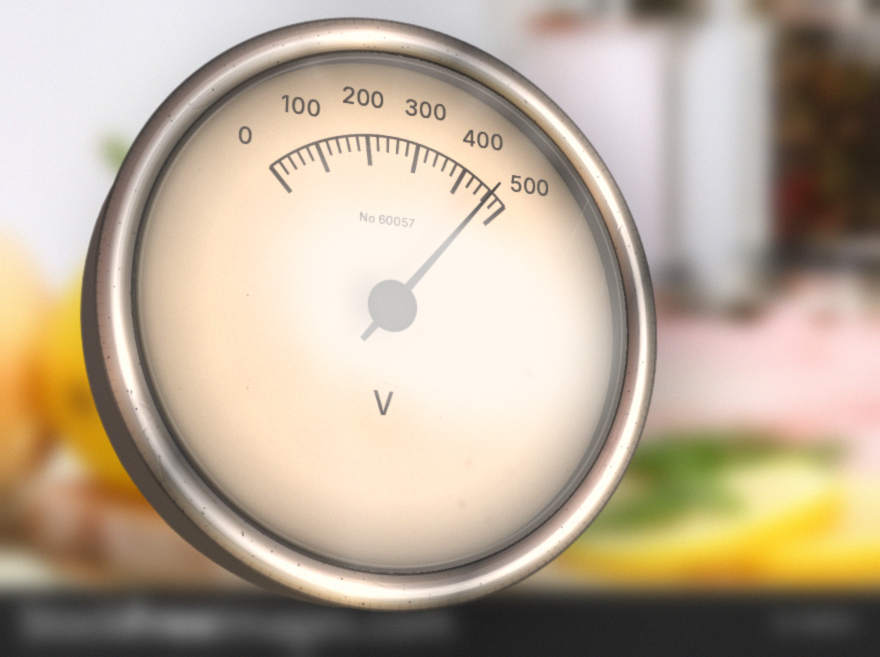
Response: 460 V
